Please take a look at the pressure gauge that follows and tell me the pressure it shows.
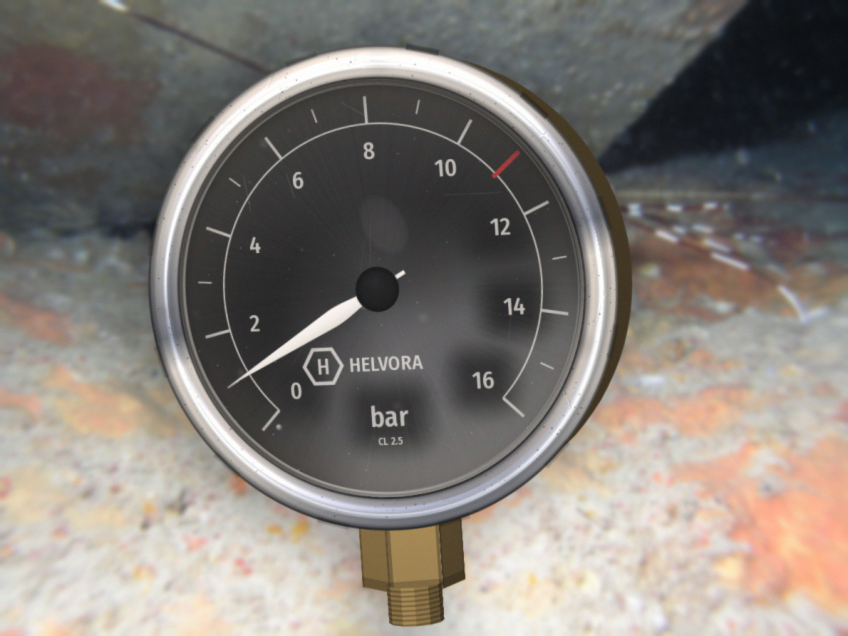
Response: 1 bar
